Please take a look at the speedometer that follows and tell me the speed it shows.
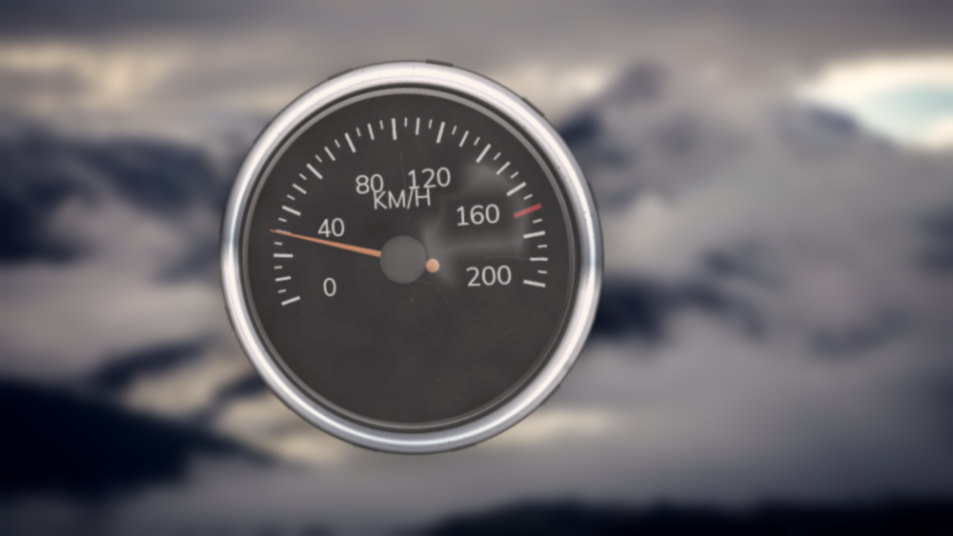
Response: 30 km/h
